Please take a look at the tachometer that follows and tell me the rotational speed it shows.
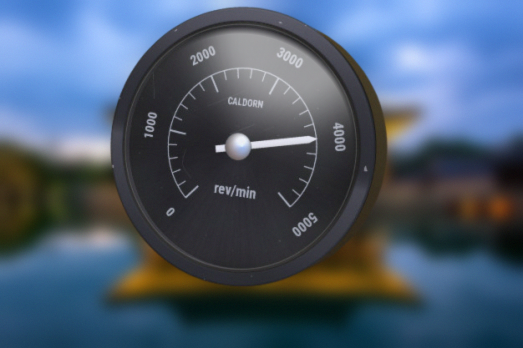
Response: 4000 rpm
